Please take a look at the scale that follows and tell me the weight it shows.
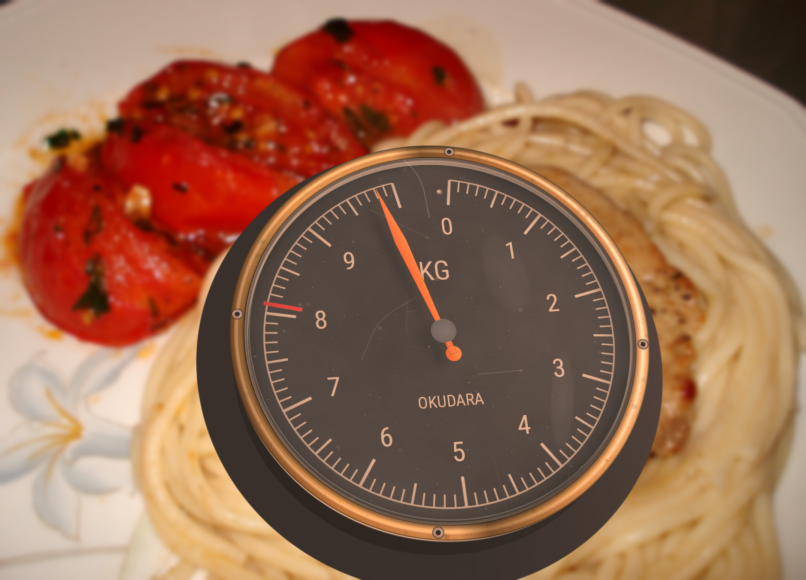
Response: 9.8 kg
